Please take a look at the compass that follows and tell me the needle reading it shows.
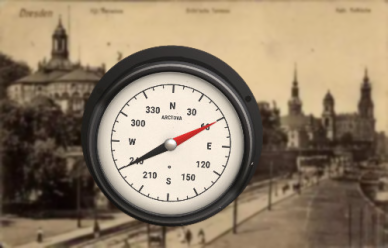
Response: 60 °
